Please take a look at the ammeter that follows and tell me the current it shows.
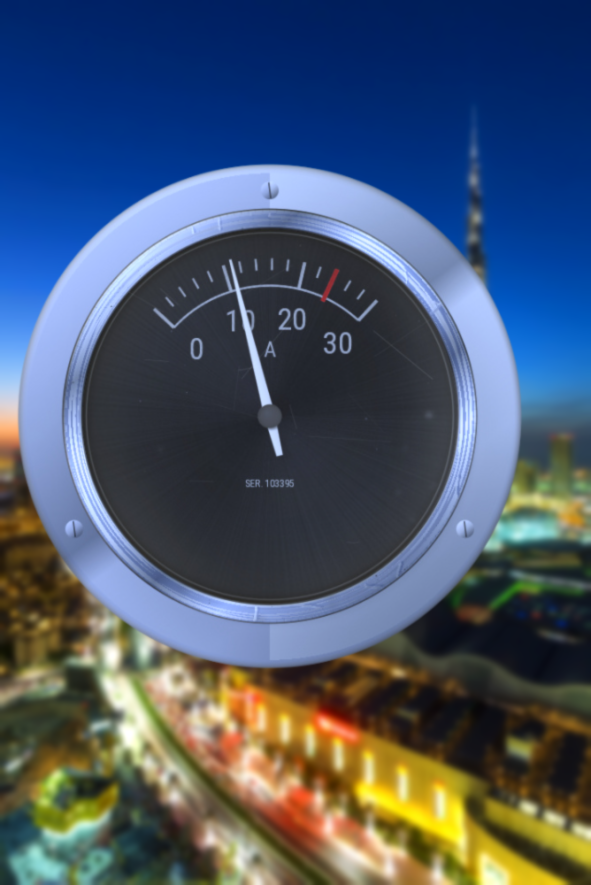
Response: 11 A
